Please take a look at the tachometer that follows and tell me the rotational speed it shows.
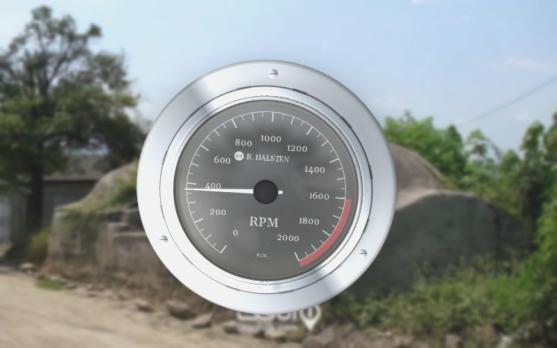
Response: 375 rpm
